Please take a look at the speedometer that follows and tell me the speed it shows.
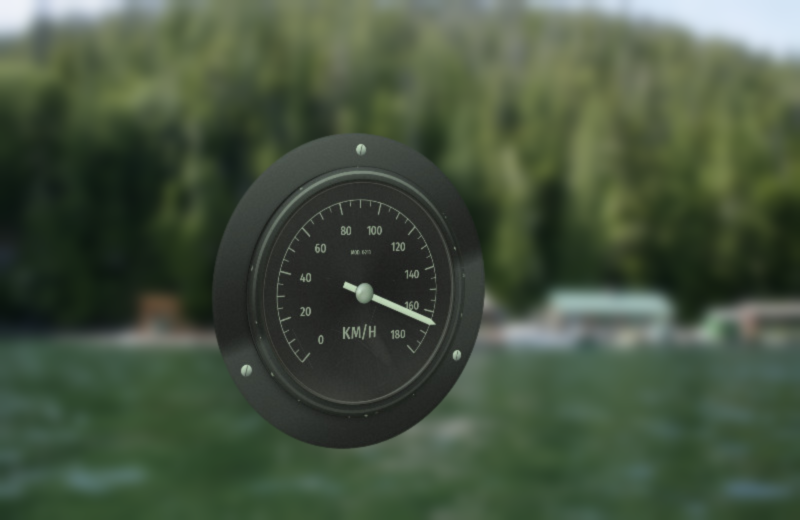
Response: 165 km/h
